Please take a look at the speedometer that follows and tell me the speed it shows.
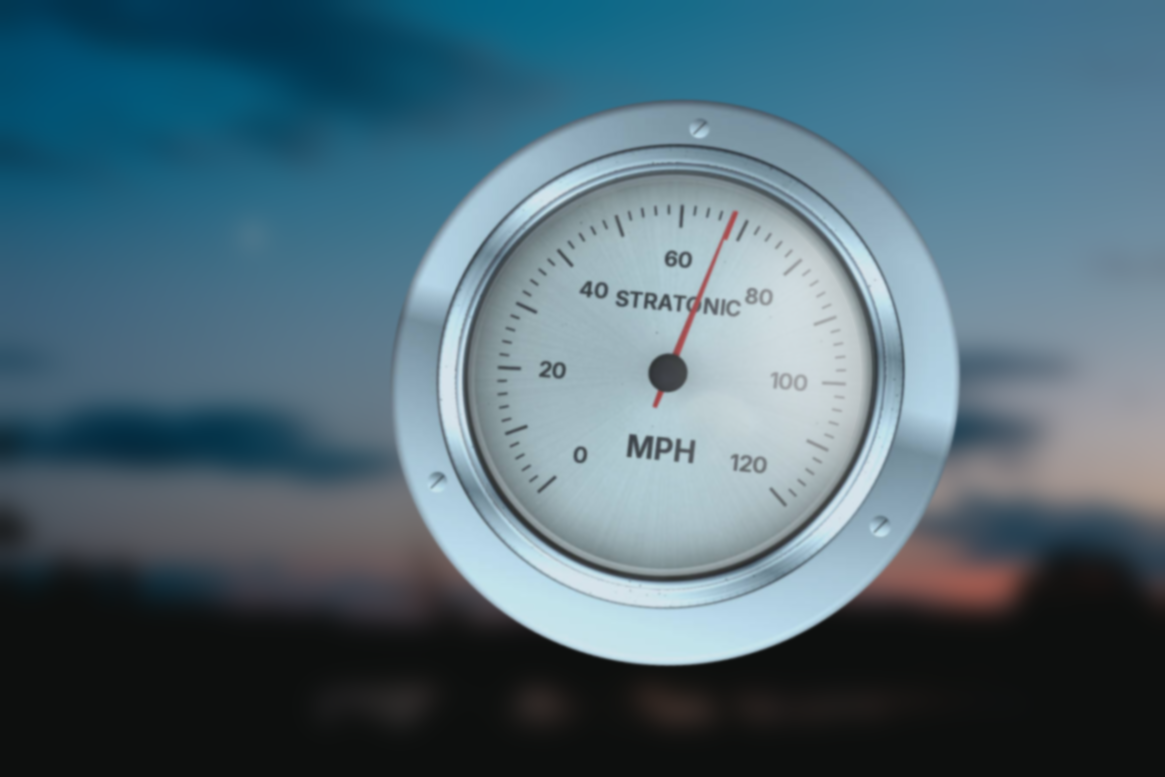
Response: 68 mph
